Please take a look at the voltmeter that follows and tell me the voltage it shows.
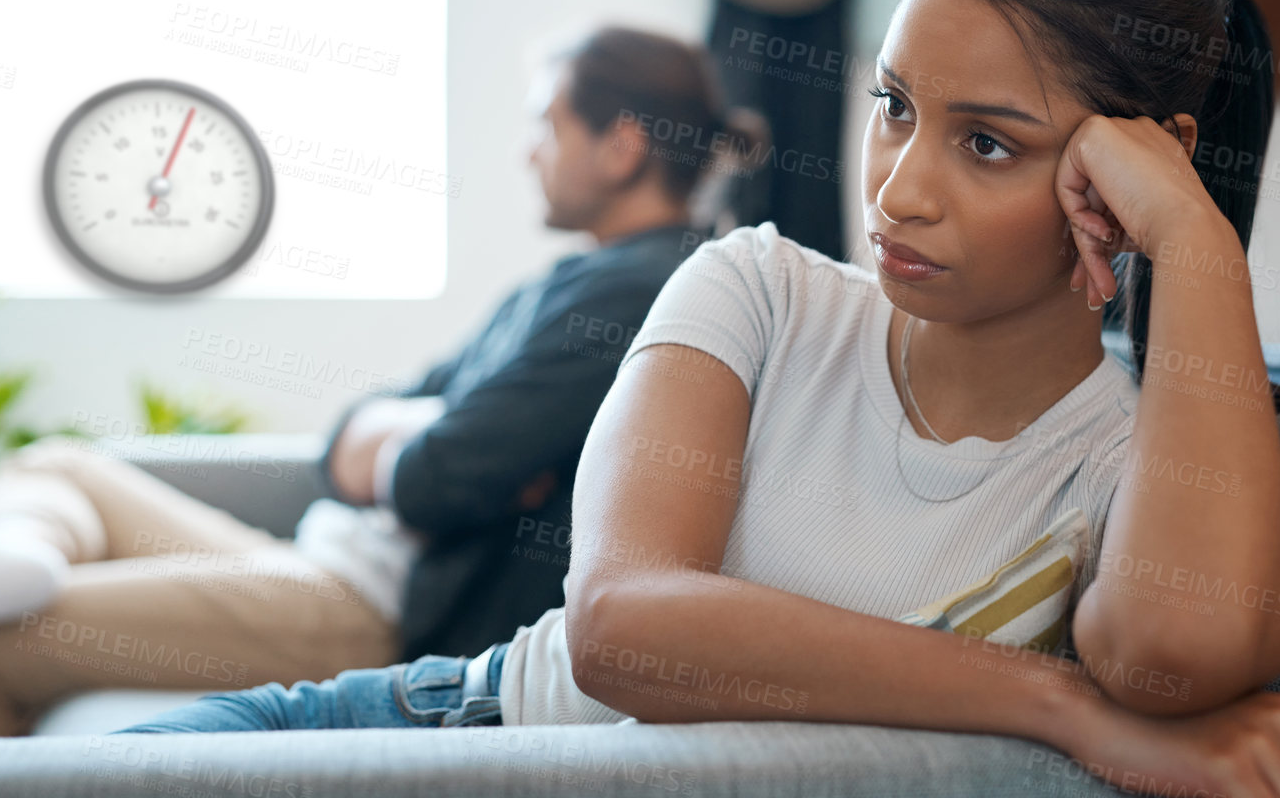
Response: 18 V
